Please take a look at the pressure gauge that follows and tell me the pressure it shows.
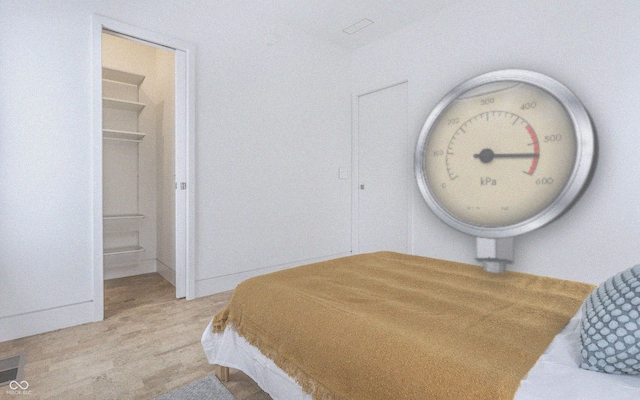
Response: 540 kPa
